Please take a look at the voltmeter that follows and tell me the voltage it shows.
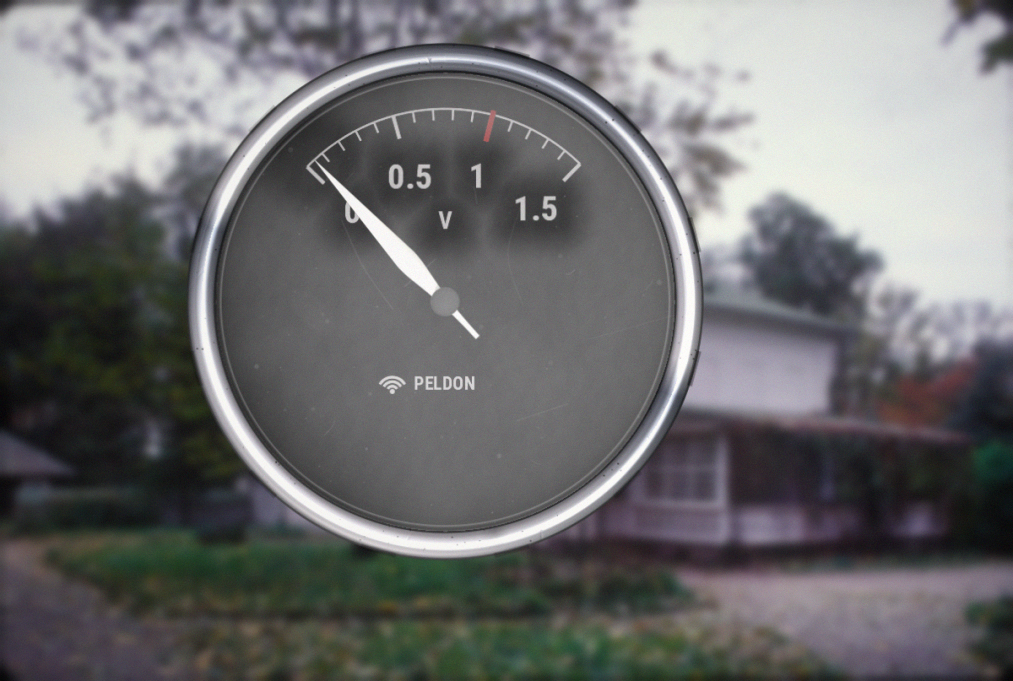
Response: 0.05 V
